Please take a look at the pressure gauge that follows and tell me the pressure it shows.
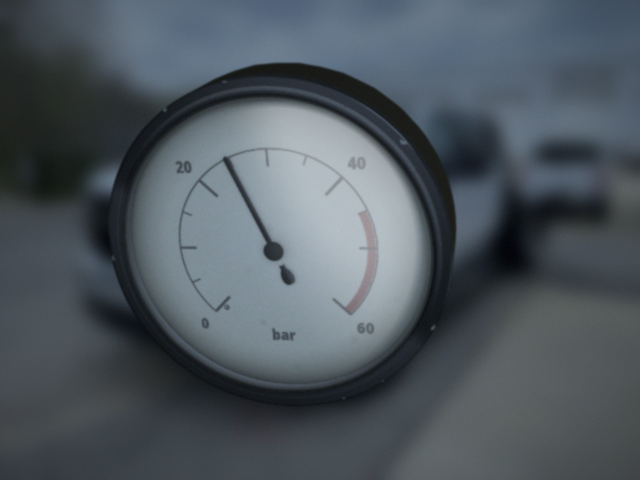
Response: 25 bar
